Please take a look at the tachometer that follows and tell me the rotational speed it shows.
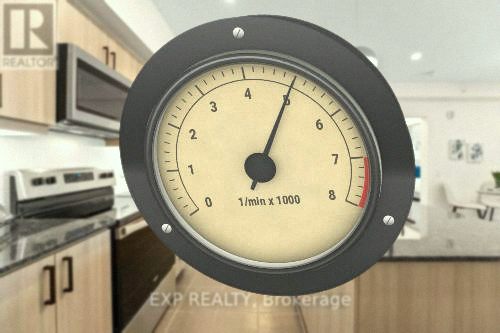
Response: 5000 rpm
